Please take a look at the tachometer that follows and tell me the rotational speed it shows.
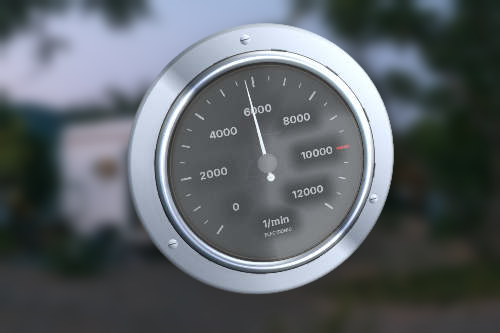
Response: 5750 rpm
